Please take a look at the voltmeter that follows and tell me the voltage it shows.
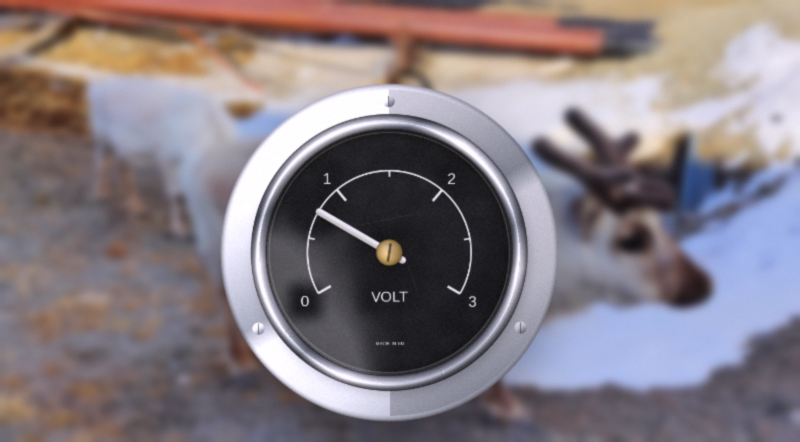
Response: 0.75 V
